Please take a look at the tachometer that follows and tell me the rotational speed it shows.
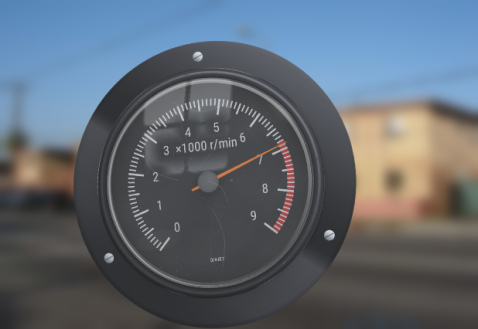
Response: 6900 rpm
